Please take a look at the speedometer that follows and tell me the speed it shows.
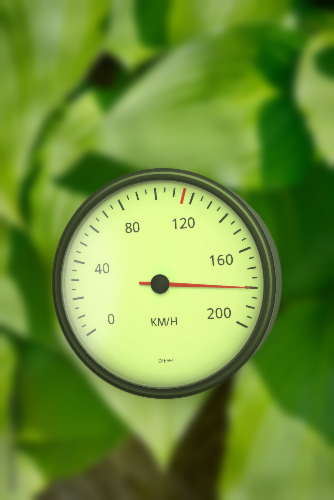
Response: 180 km/h
